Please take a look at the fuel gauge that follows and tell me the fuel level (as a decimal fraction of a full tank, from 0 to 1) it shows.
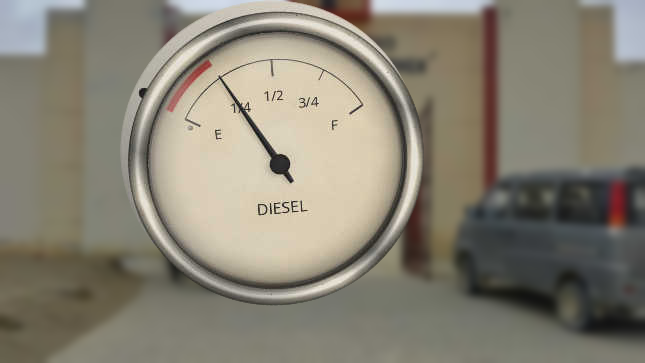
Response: 0.25
